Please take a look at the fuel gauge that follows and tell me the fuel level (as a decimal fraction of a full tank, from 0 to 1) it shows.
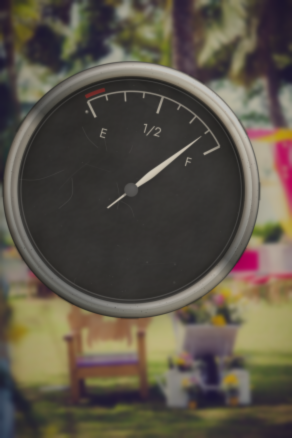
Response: 0.875
